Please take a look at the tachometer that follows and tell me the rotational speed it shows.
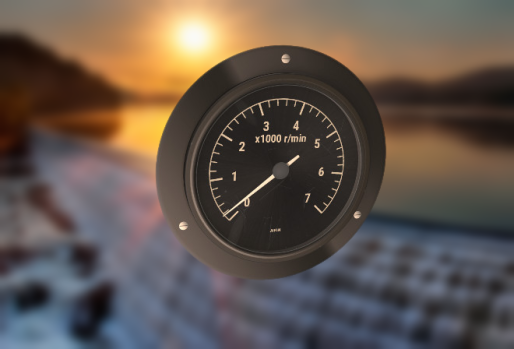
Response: 200 rpm
